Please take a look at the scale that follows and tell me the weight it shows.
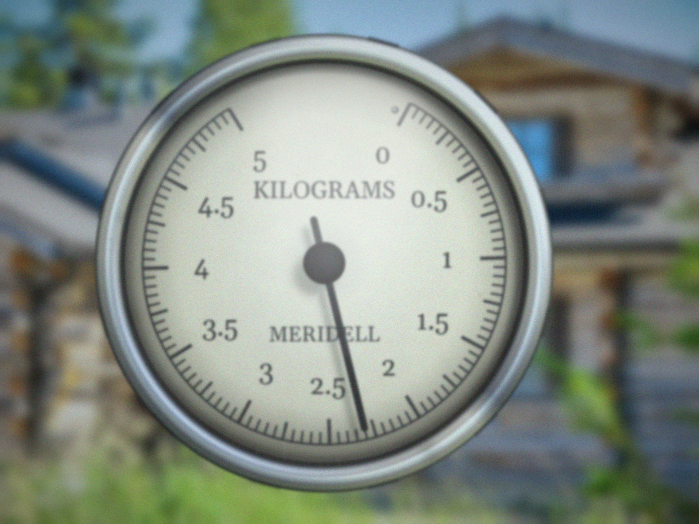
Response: 2.3 kg
